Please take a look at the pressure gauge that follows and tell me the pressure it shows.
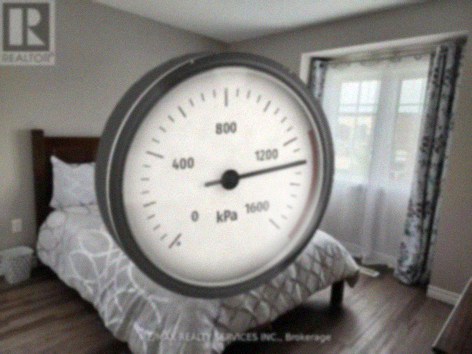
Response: 1300 kPa
